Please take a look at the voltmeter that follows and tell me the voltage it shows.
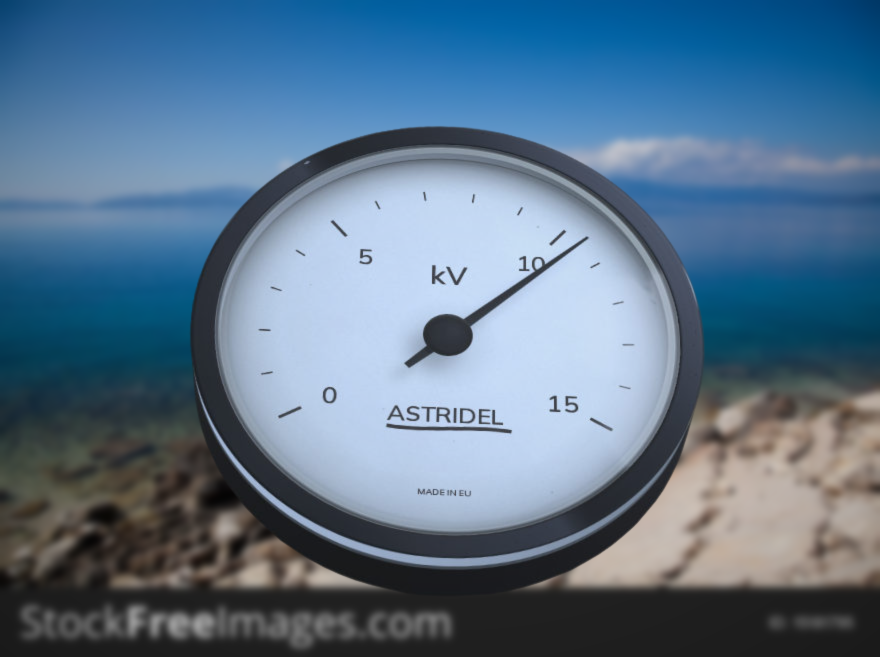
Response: 10.5 kV
